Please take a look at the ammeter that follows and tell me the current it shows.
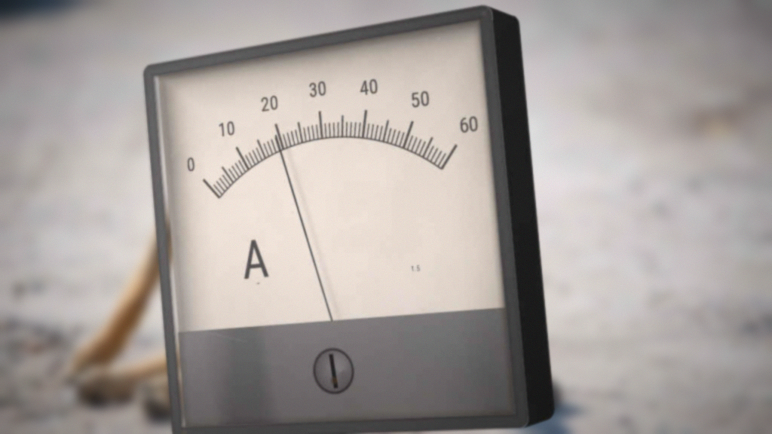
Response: 20 A
